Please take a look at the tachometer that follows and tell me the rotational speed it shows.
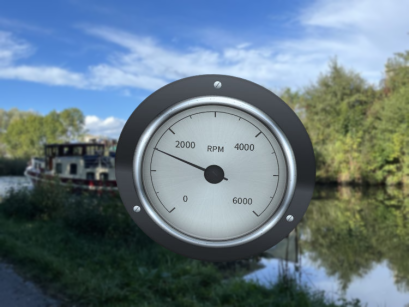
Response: 1500 rpm
